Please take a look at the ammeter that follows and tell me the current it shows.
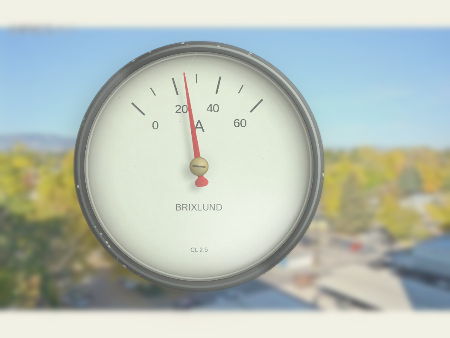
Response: 25 A
